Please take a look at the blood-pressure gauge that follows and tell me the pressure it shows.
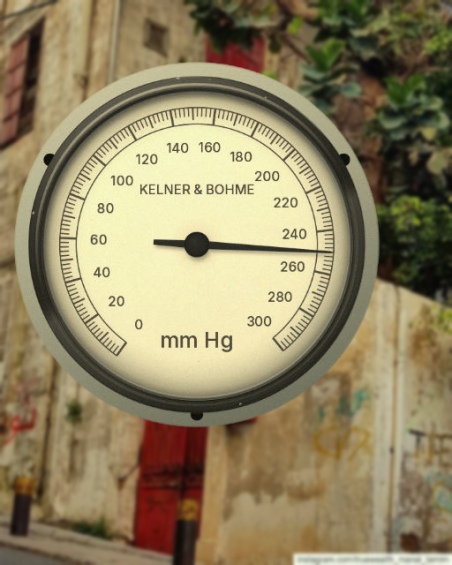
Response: 250 mmHg
